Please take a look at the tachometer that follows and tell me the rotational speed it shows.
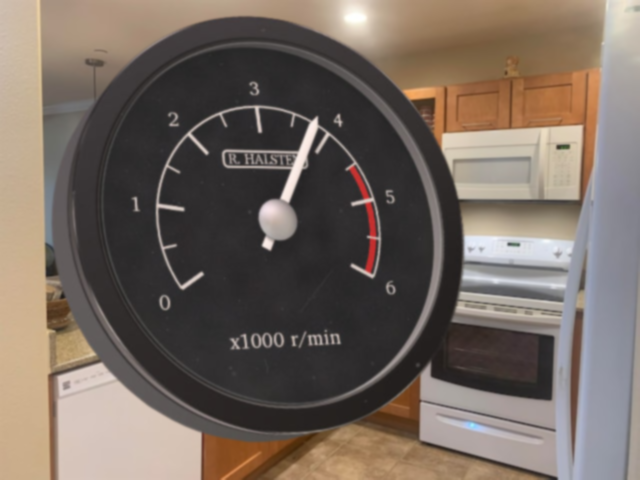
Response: 3750 rpm
